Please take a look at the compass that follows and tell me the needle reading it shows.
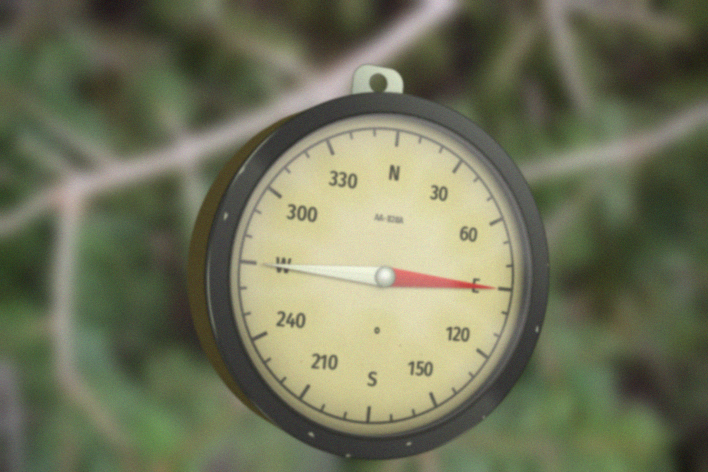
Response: 90 °
